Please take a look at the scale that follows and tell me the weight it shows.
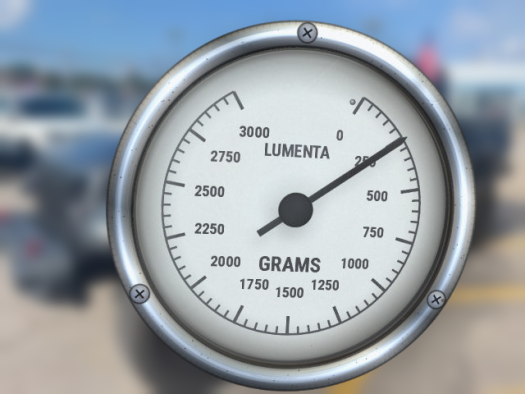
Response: 250 g
